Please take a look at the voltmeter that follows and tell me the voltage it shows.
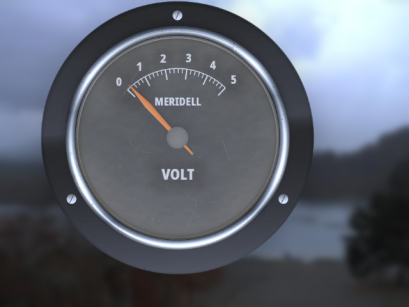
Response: 0.2 V
